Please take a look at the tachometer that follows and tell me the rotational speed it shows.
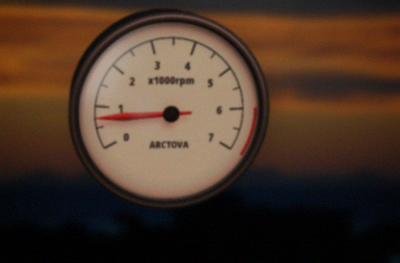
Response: 750 rpm
